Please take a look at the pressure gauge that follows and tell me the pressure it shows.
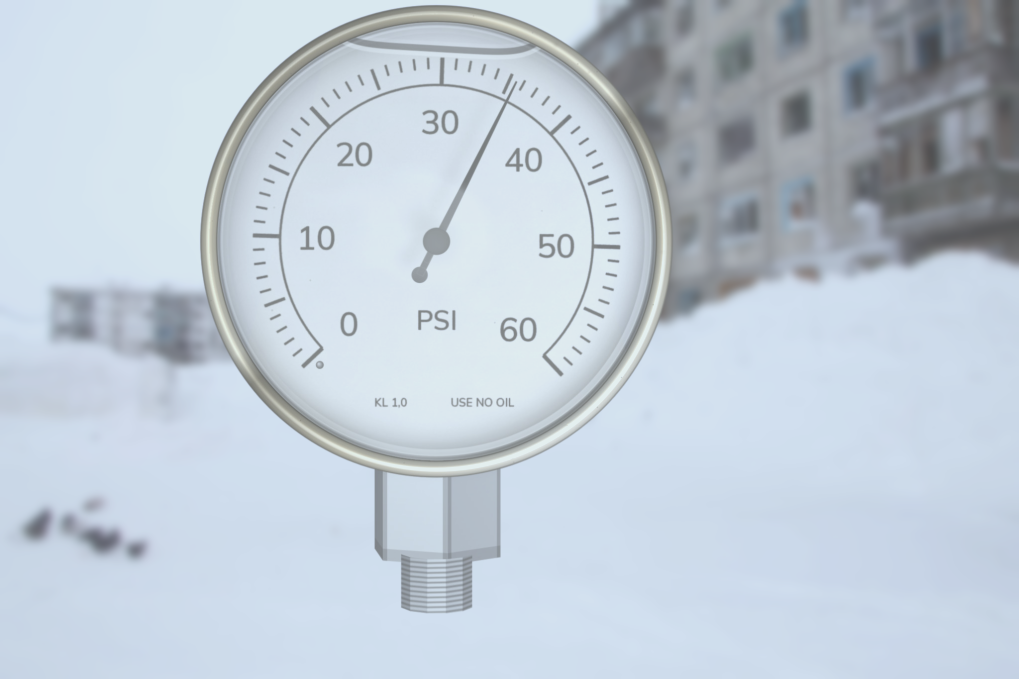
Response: 35.5 psi
